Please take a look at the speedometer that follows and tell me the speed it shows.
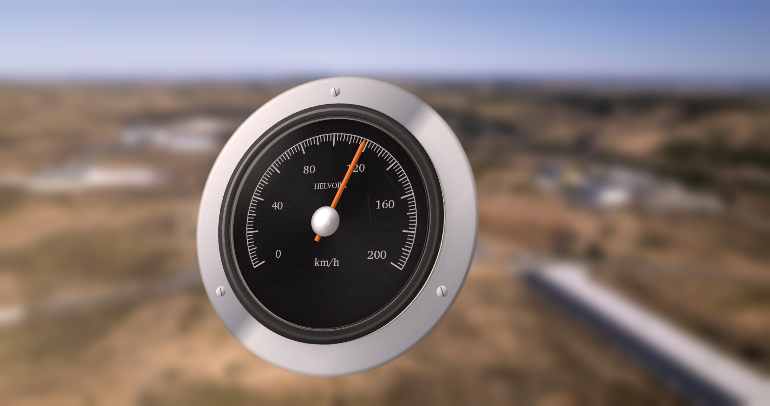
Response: 120 km/h
